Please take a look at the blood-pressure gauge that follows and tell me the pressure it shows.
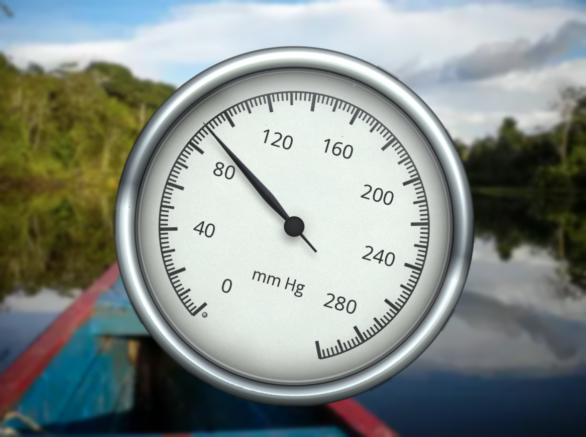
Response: 90 mmHg
